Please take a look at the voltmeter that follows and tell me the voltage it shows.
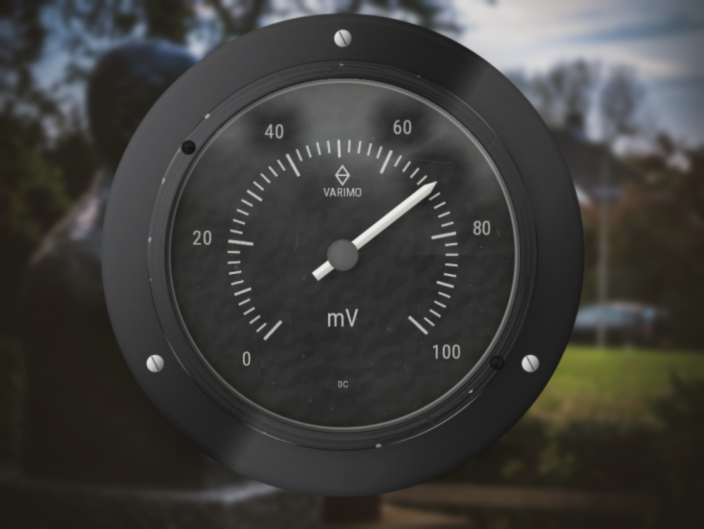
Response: 70 mV
